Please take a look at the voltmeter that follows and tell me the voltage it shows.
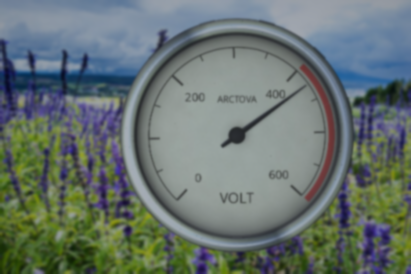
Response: 425 V
